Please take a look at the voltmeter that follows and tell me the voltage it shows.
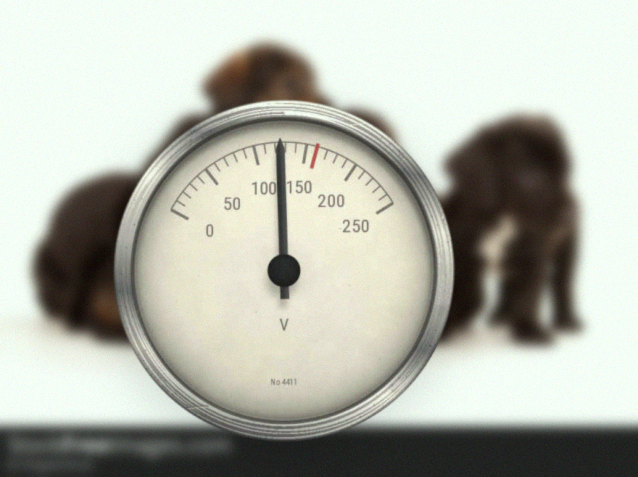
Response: 125 V
